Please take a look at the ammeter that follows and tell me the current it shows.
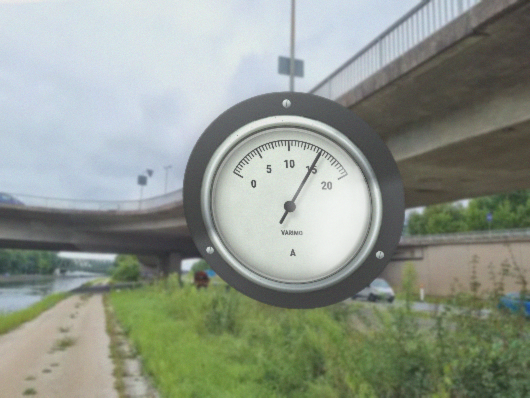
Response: 15 A
